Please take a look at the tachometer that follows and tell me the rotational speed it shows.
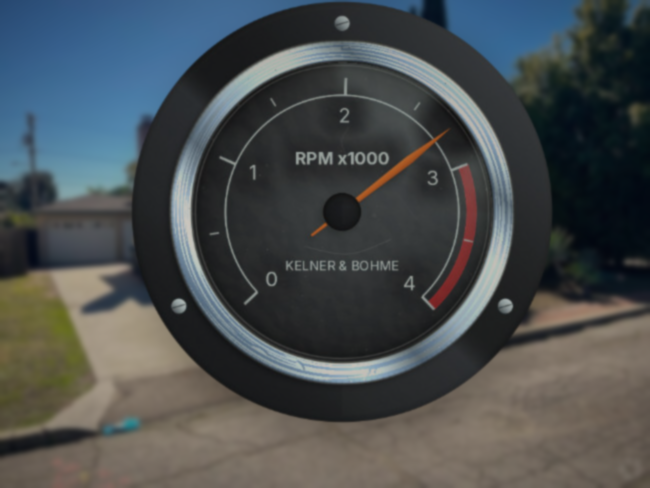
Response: 2750 rpm
